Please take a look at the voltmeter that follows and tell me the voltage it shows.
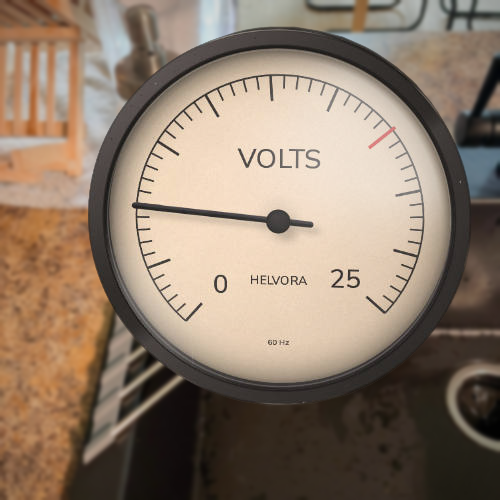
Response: 5 V
